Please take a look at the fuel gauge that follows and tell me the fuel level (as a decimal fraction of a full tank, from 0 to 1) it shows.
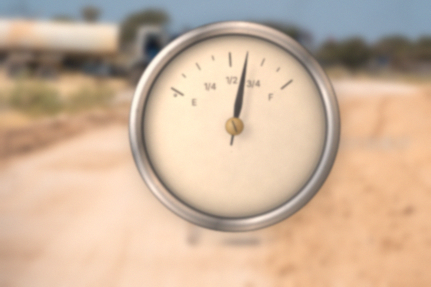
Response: 0.625
